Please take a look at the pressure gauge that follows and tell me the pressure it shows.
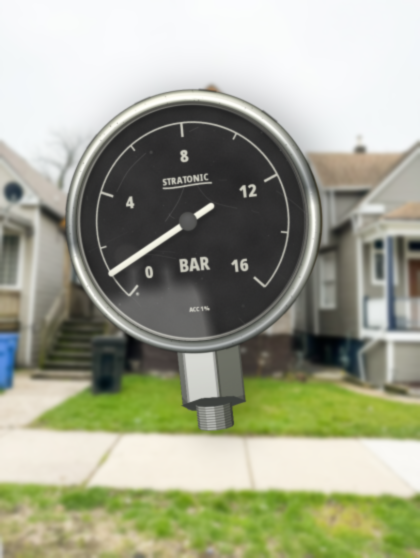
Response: 1 bar
